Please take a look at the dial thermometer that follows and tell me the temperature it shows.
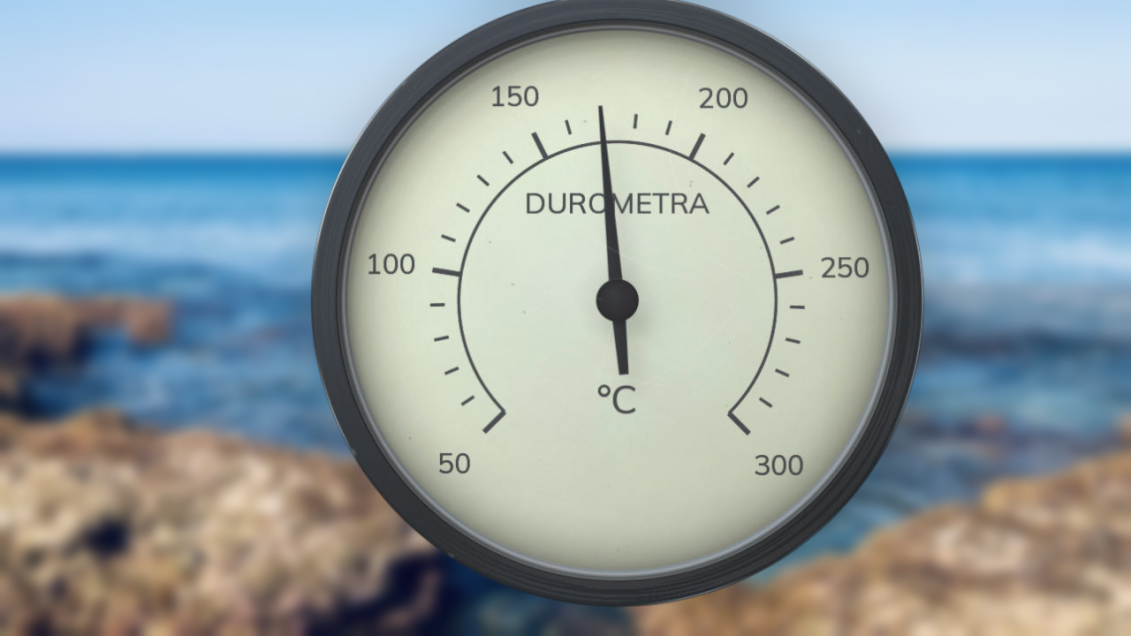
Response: 170 °C
